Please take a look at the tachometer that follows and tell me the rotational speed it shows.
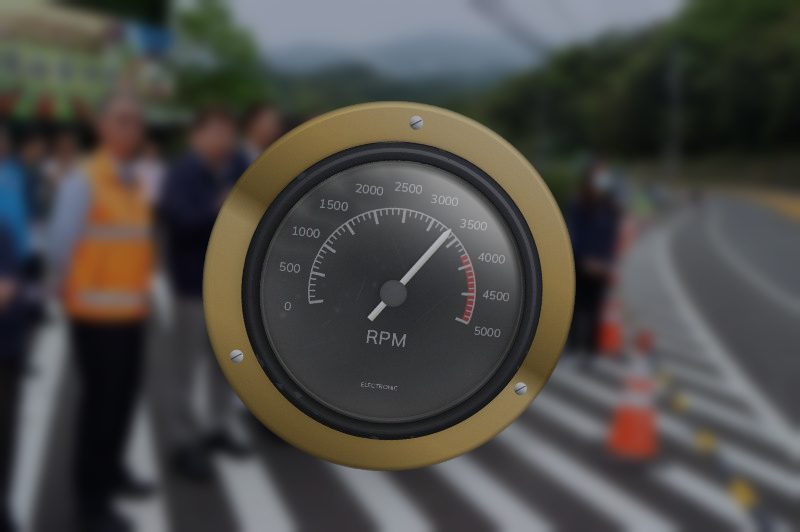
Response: 3300 rpm
